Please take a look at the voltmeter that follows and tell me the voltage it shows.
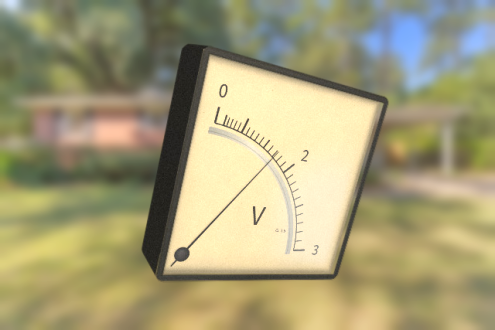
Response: 1.7 V
